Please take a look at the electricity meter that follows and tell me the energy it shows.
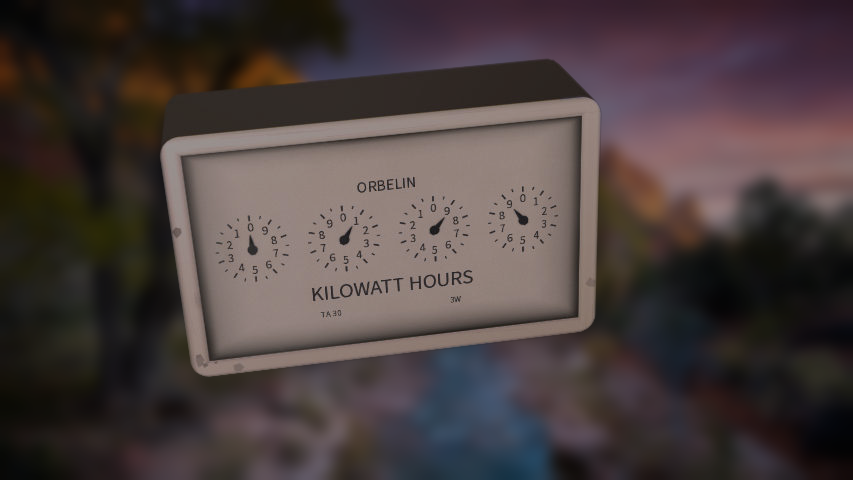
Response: 89 kWh
